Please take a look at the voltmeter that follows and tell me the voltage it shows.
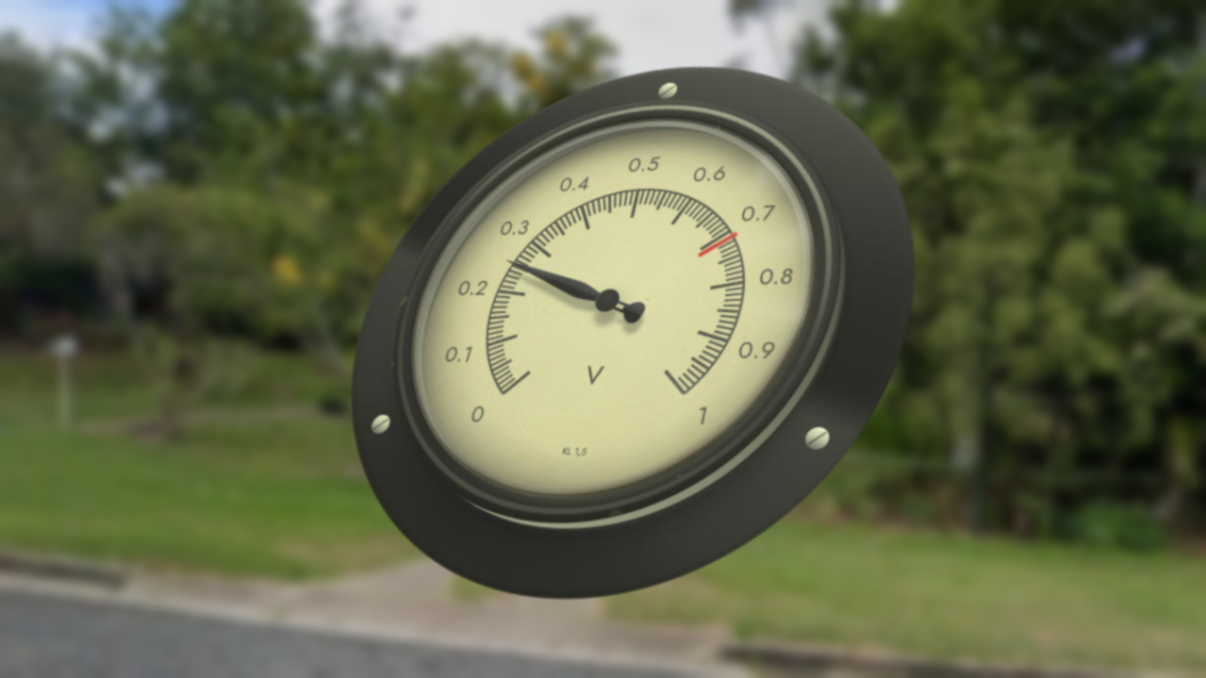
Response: 0.25 V
